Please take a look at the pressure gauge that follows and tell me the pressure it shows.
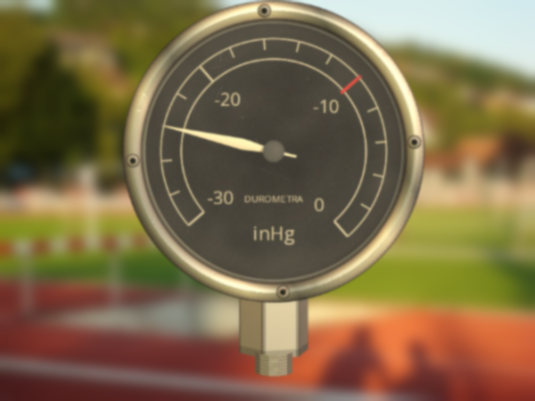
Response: -24 inHg
